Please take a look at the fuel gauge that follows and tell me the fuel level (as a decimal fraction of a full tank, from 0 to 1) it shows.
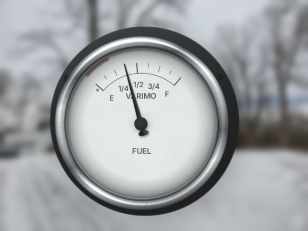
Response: 0.375
